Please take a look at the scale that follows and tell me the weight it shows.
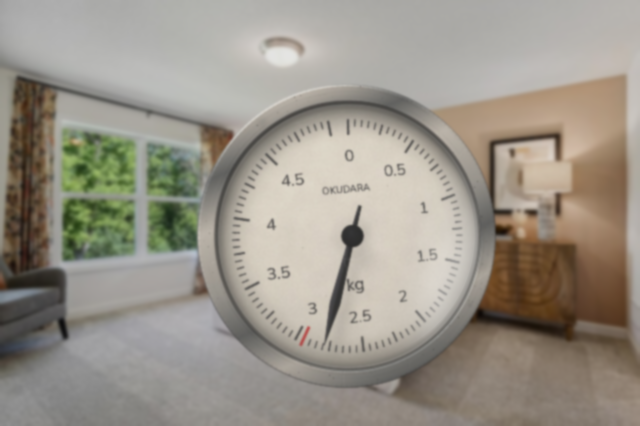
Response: 2.8 kg
